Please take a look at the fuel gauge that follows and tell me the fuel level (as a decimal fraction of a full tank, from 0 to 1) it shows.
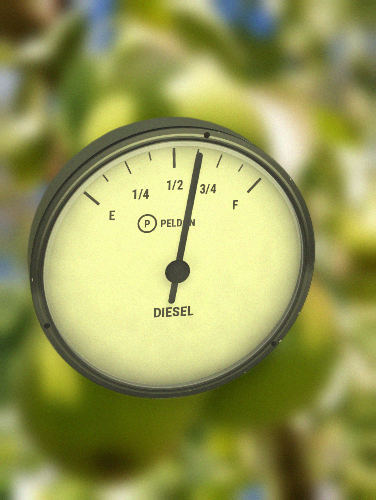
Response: 0.625
